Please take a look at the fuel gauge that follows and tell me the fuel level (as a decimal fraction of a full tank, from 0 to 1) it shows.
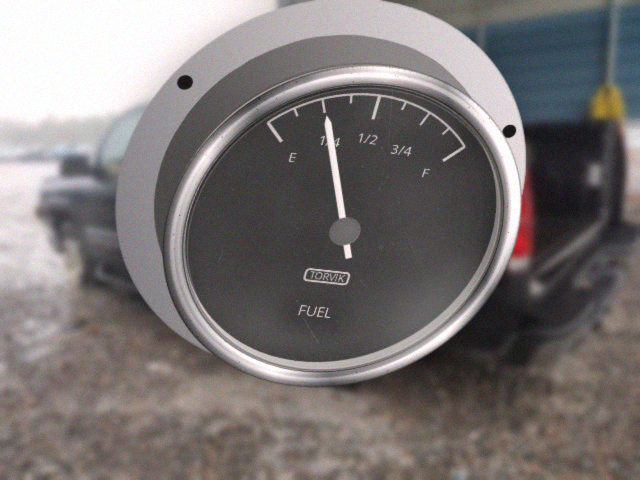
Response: 0.25
